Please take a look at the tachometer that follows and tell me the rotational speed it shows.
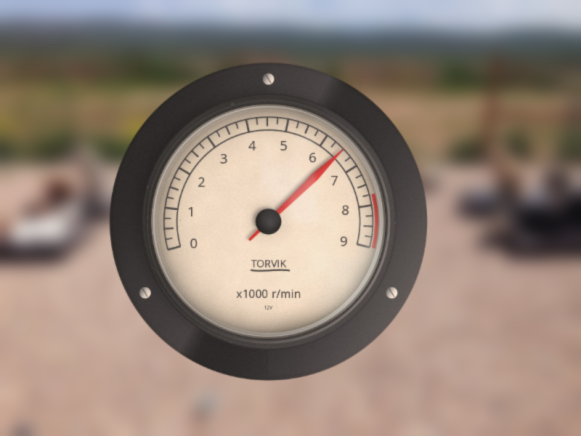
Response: 6500 rpm
